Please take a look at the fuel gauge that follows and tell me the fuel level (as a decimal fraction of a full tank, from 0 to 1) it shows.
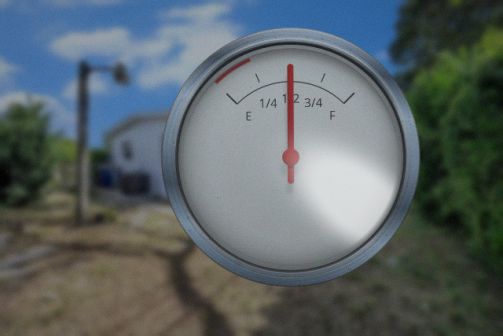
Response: 0.5
